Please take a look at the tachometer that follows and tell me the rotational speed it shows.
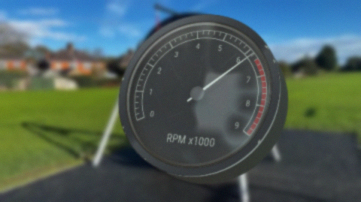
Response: 6200 rpm
